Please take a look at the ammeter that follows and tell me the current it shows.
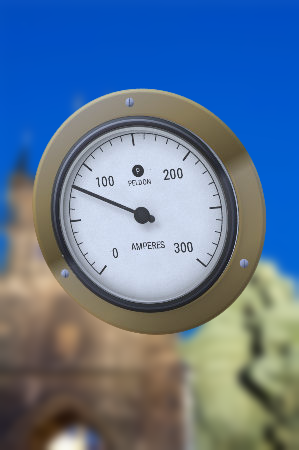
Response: 80 A
